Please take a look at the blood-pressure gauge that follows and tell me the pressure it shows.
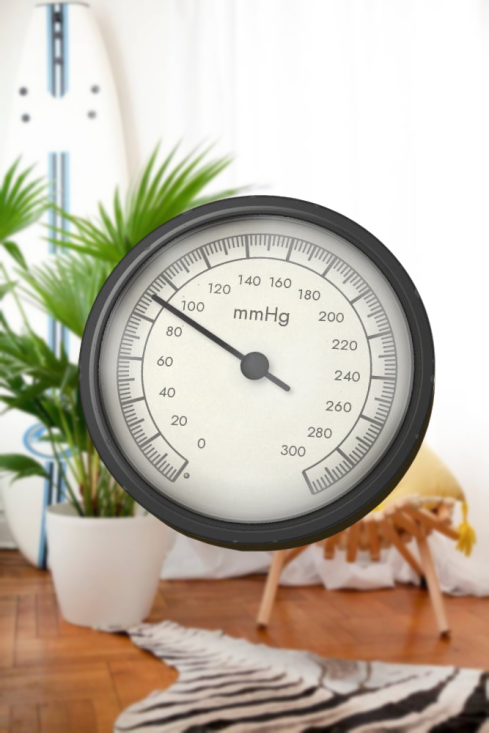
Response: 90 mmHg
